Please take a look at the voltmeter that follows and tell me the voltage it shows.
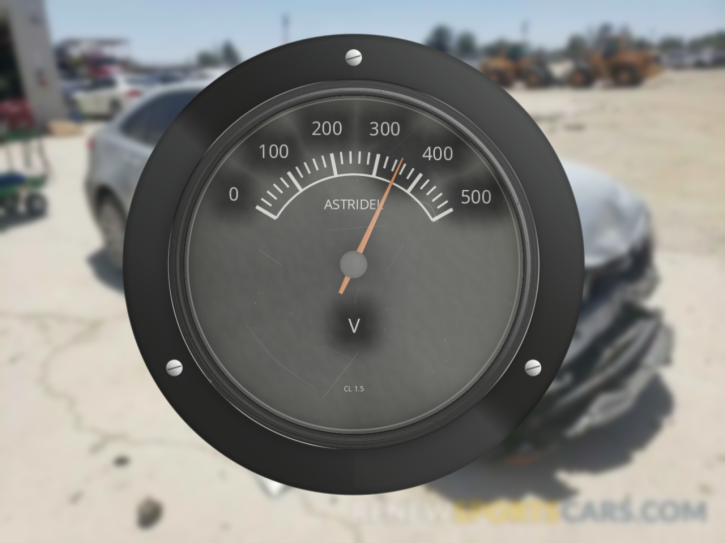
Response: 350 V
